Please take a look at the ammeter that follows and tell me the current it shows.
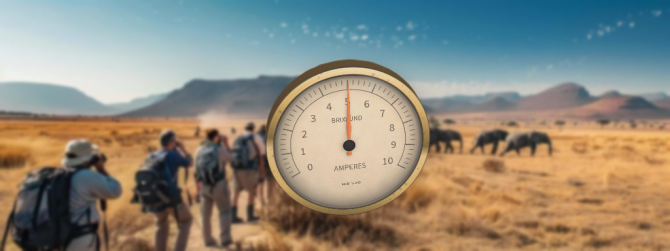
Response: 5 A
